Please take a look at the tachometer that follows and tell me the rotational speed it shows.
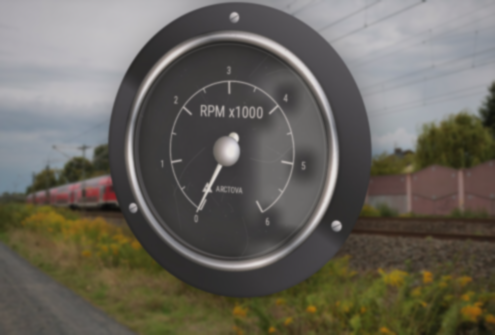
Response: 0 rpm
